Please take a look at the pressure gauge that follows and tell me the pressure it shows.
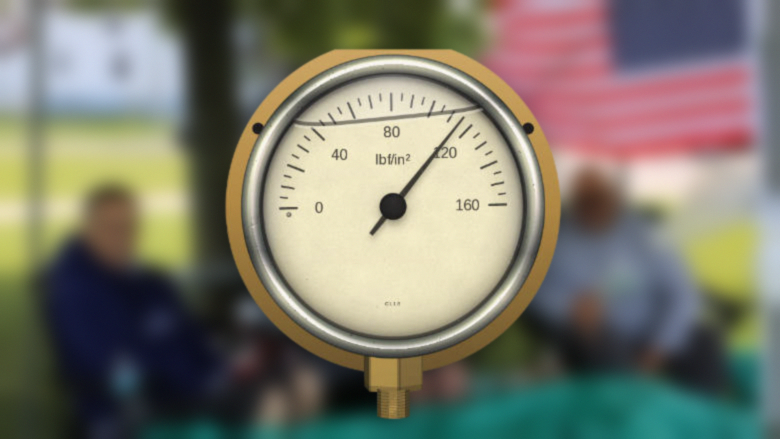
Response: 115 psi
